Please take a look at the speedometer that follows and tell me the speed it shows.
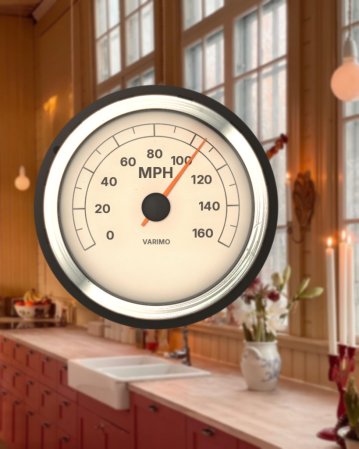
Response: 105 mph
